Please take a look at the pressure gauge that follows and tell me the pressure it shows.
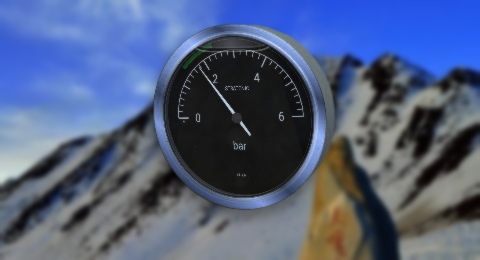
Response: 1.8 bar
